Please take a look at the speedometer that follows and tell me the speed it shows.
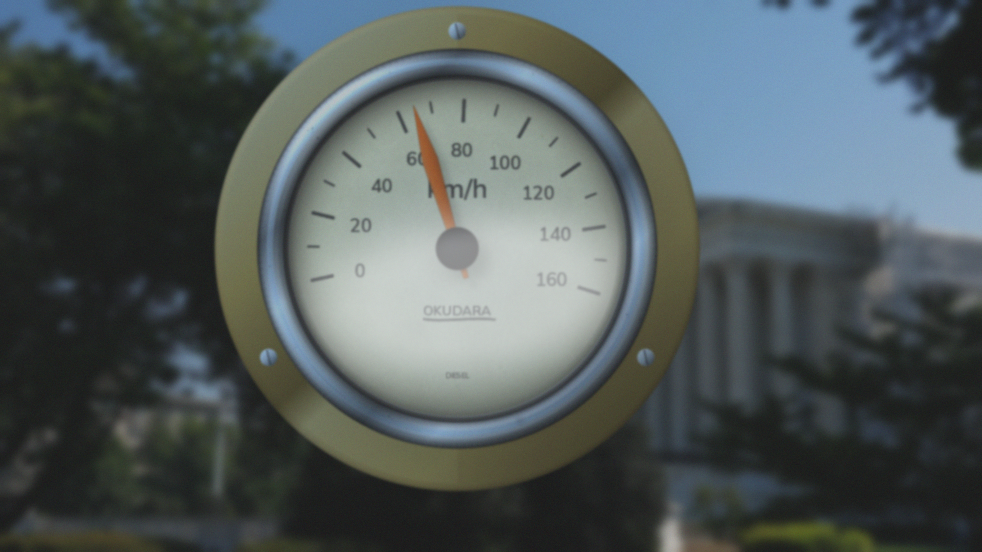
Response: 65 km/h
